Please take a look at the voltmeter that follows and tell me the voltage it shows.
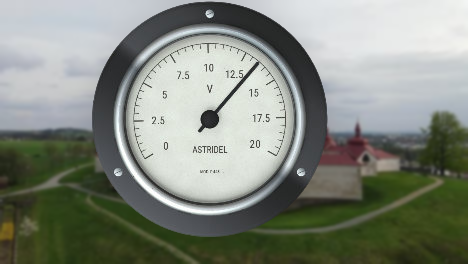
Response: 13.5 V
